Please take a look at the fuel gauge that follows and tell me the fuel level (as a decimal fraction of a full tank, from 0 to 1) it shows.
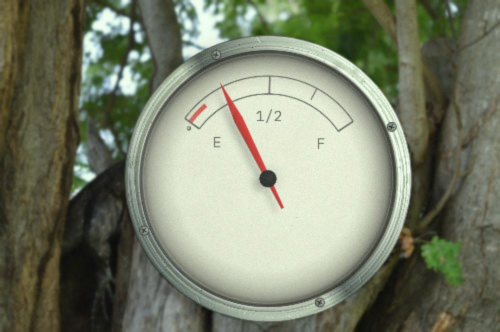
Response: 0.25
